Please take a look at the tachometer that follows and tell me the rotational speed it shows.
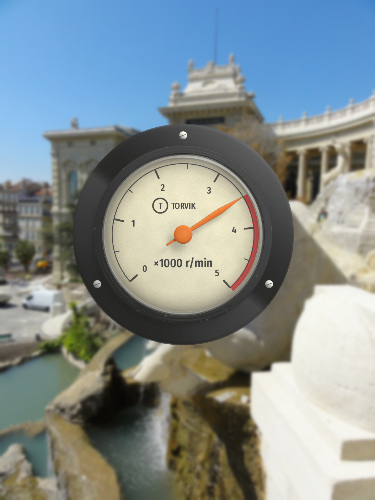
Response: 3500 rpm
